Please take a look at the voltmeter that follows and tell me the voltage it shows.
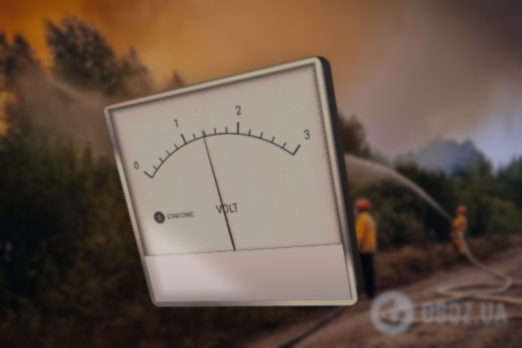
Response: 1.4 V
